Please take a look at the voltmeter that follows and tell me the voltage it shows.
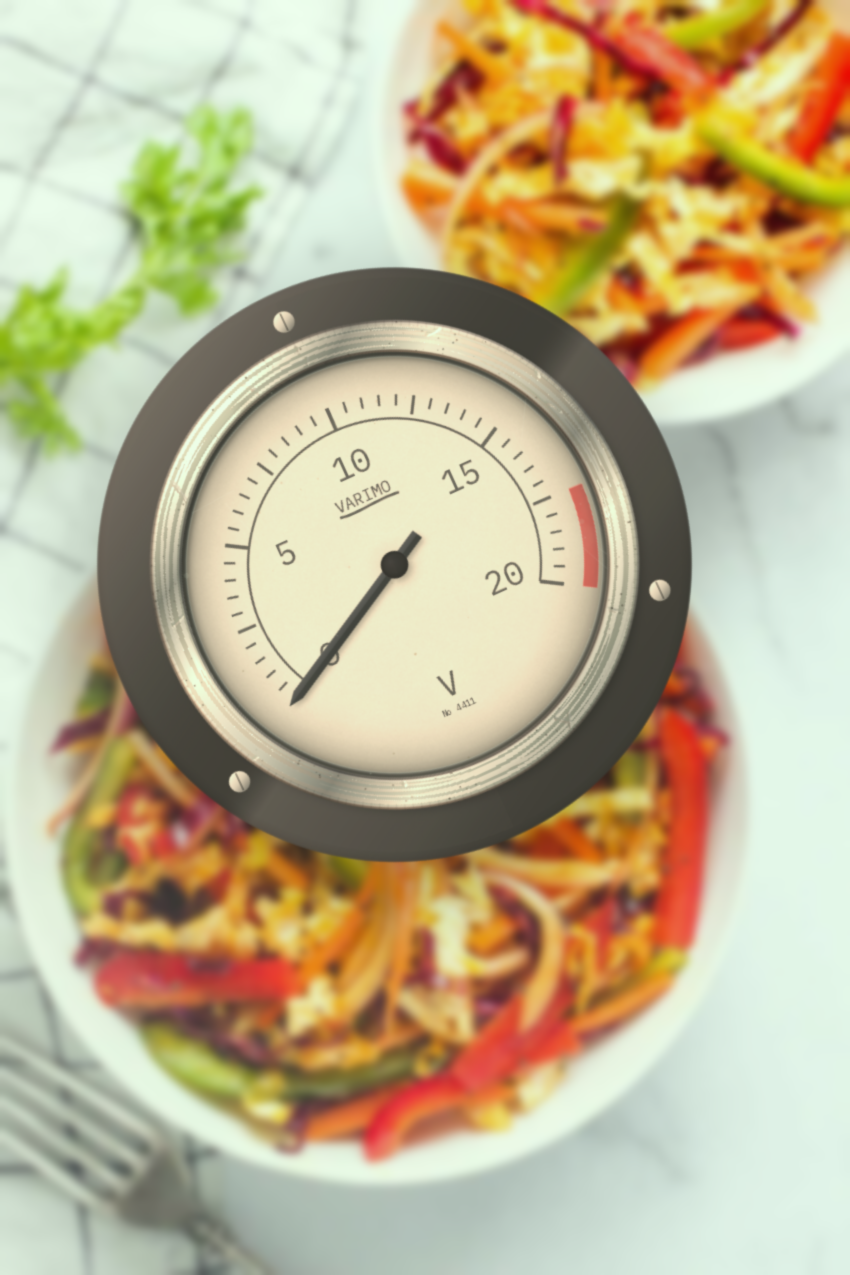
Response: 0 V
